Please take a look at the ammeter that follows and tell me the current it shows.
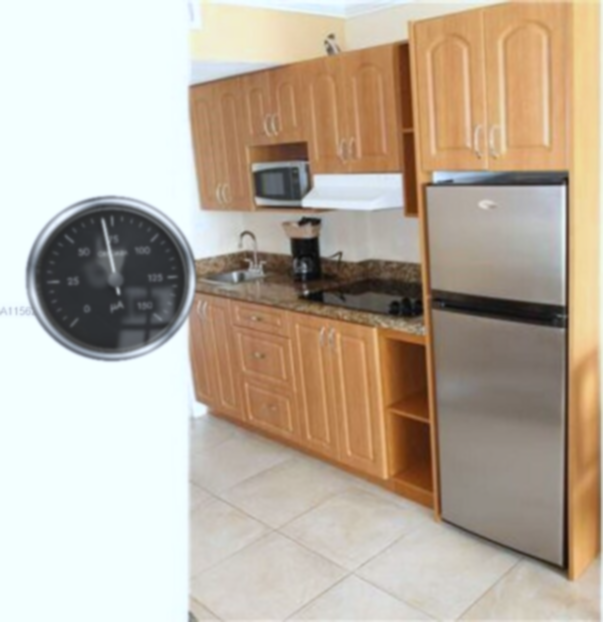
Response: 70 µA
